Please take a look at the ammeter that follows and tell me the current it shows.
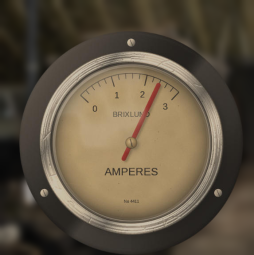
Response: 2.4 A
